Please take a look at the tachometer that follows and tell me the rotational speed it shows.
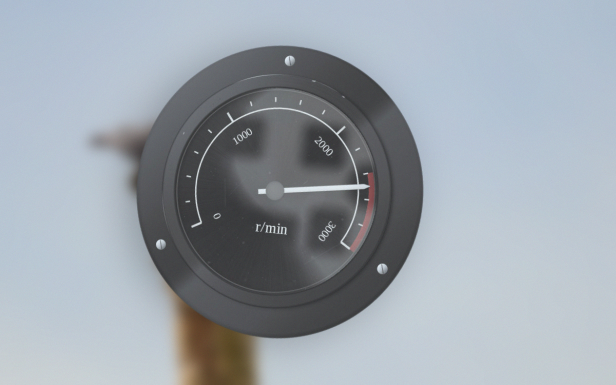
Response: 2500 rpm
